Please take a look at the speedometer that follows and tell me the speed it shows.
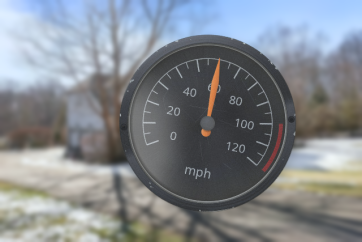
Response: 60 mph
